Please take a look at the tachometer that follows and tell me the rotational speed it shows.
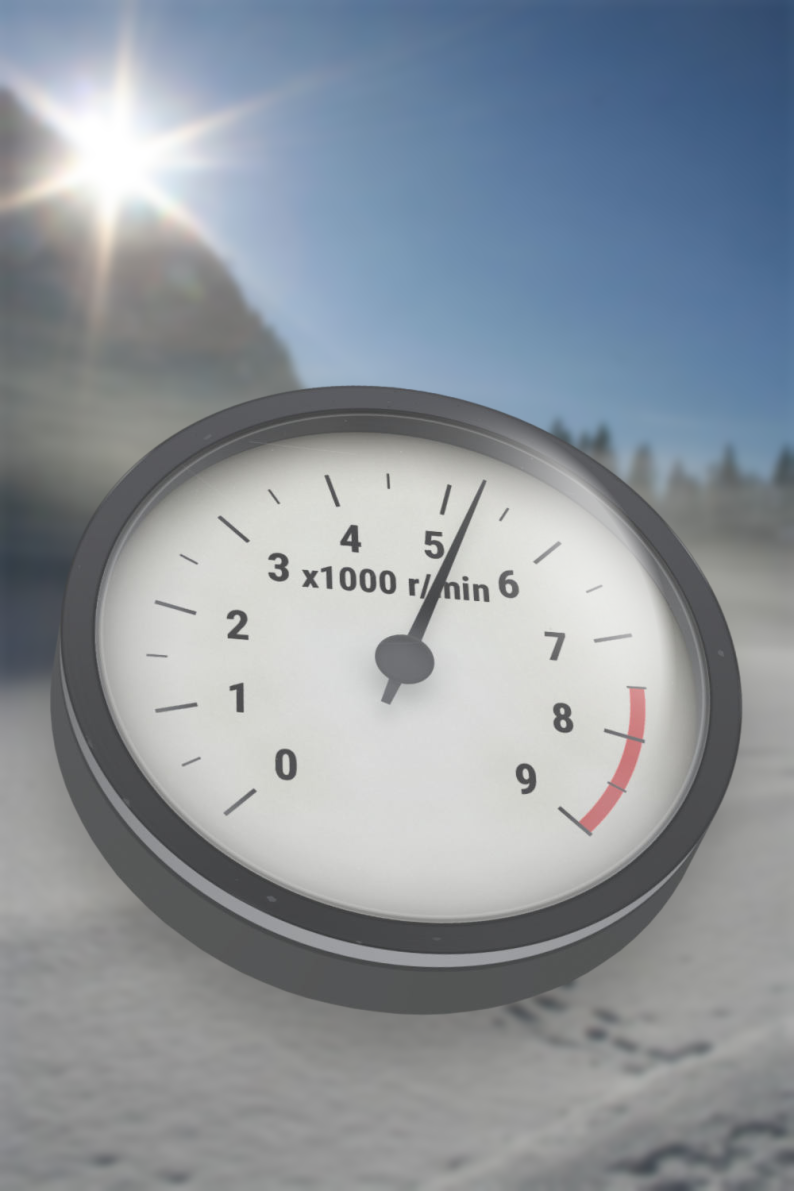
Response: 5250 rpm
